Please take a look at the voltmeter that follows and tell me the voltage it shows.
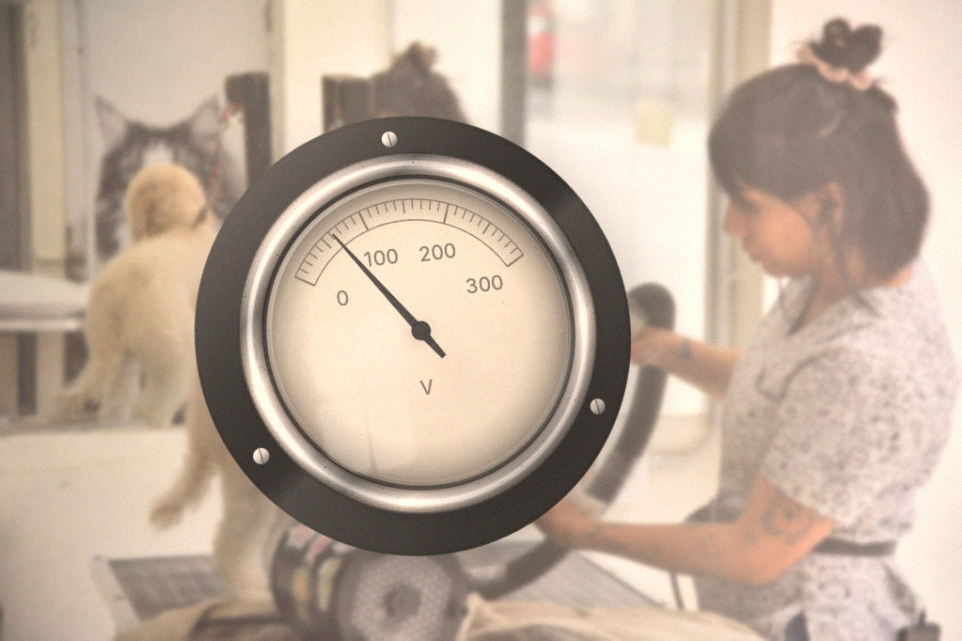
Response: 60 V
